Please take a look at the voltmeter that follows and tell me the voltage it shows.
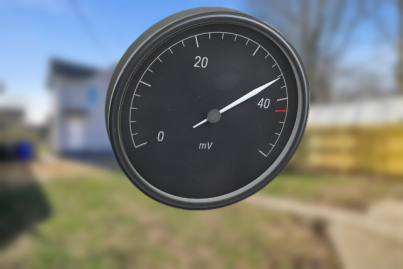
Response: 36 mV
